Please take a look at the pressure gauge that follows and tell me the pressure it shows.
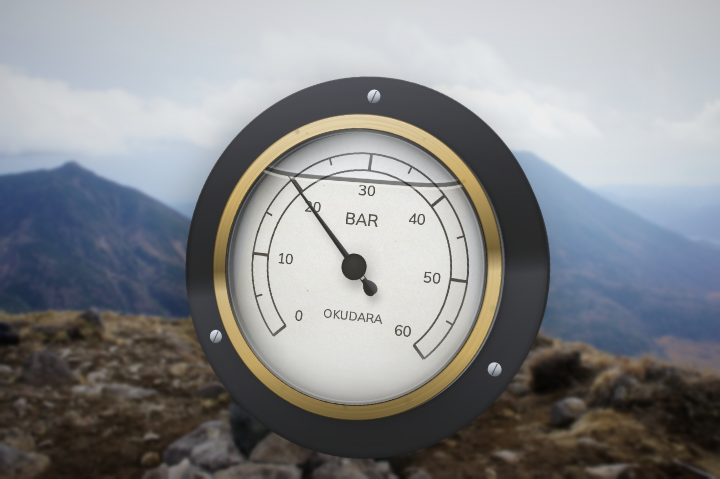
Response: 20 bar
